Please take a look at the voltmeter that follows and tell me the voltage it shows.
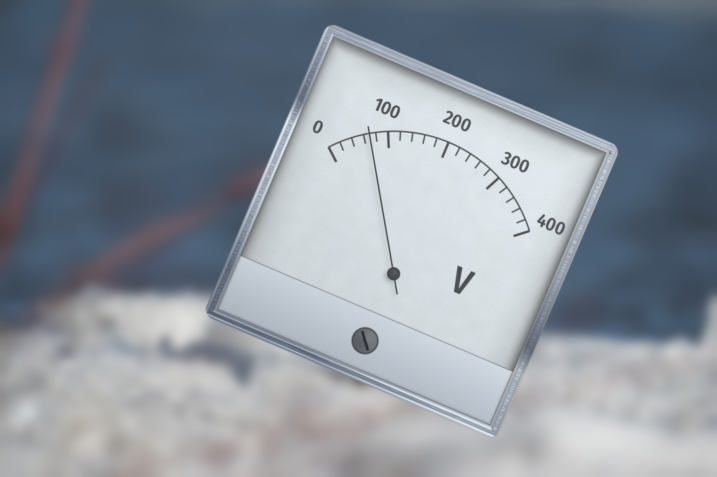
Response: 70 V
